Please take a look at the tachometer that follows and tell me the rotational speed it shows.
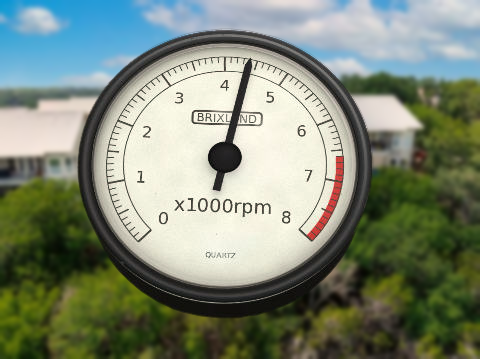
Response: 4400 rpm
